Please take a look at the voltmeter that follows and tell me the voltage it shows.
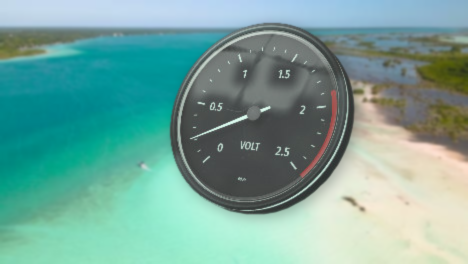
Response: 0.2 V
